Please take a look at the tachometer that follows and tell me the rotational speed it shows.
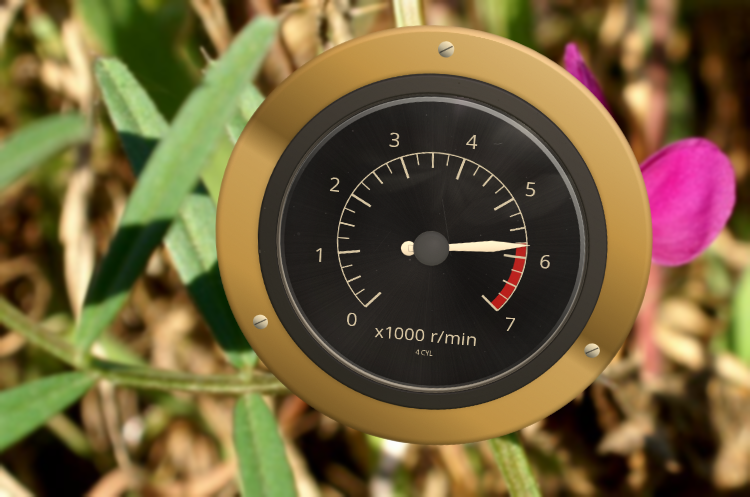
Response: 5750 rpm
